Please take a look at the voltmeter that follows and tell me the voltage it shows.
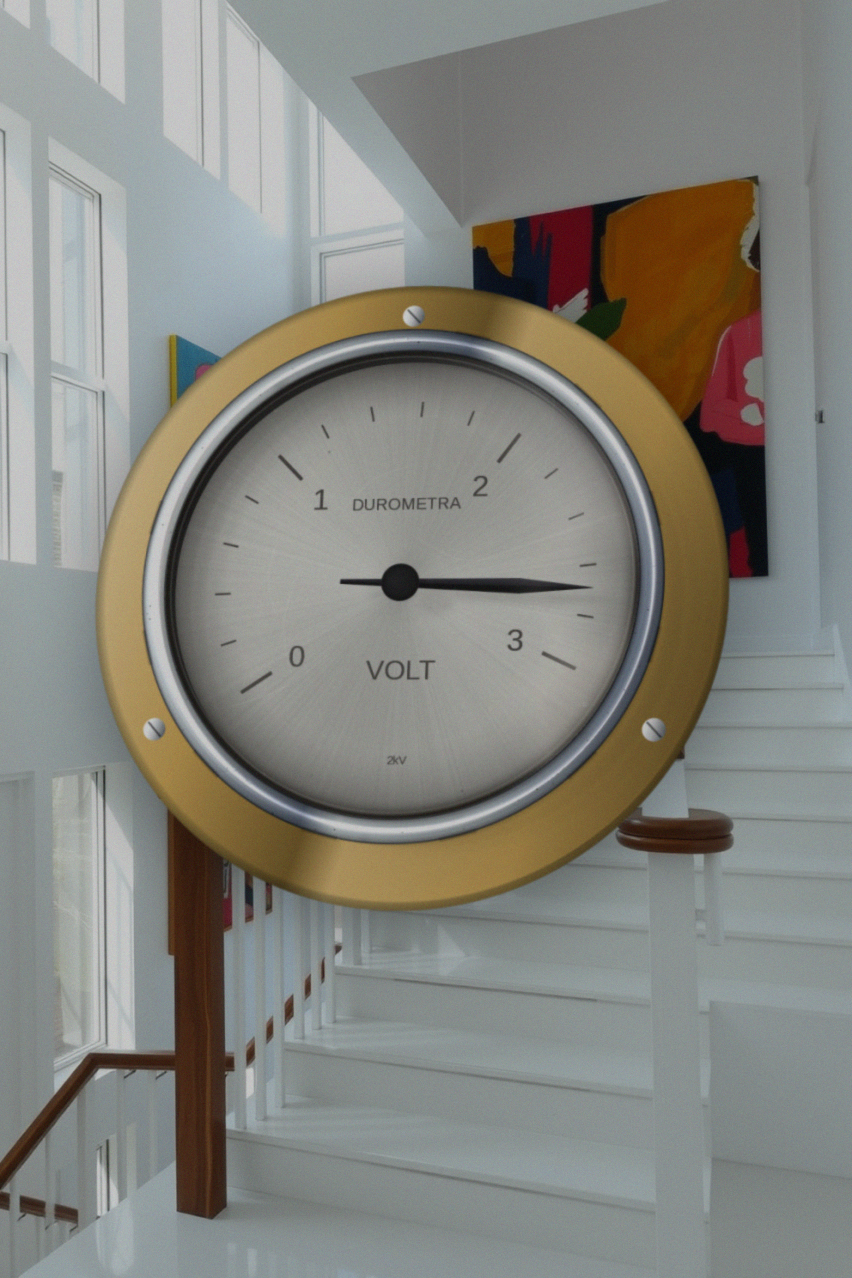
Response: 2.7 V
